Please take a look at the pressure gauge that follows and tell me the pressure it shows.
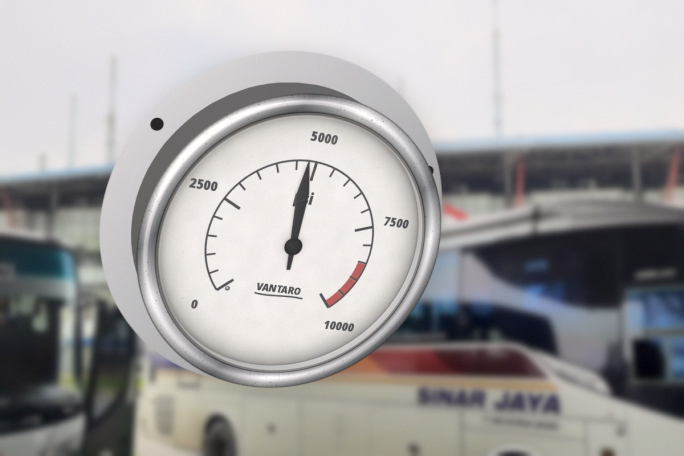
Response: 4750 psi
